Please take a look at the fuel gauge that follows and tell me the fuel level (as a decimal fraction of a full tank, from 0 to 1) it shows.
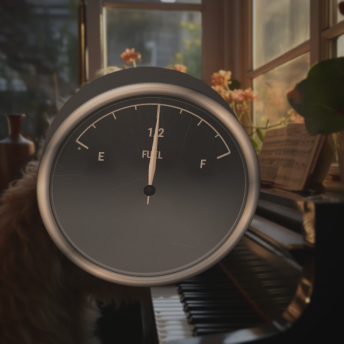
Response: 0.5
